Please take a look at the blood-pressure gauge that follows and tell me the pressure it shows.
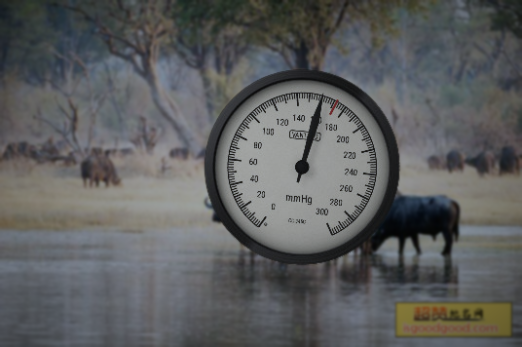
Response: 160 mmHg
